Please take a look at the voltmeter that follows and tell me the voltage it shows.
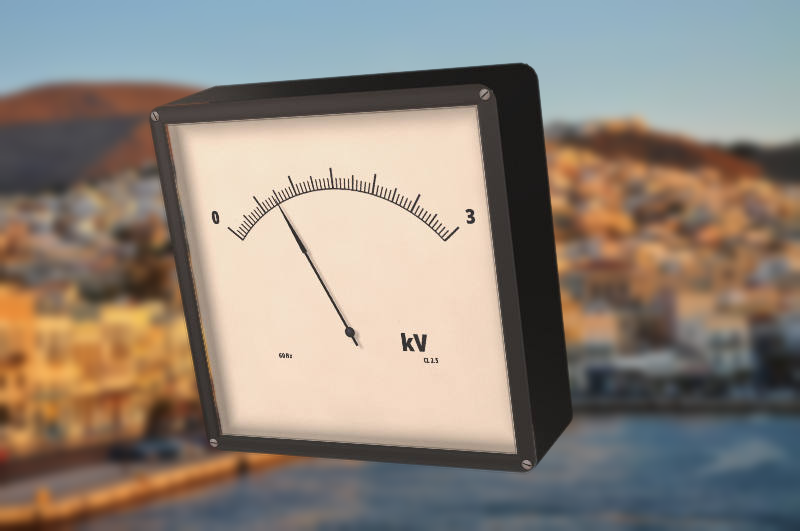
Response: 0.75 kV
